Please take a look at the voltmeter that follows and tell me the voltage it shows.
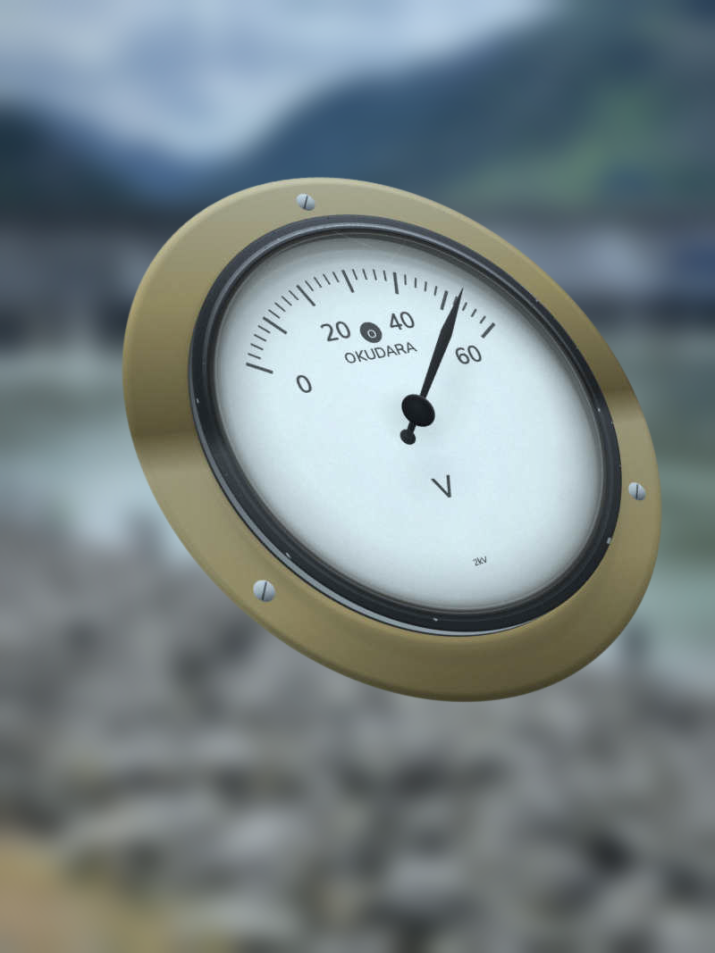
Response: 52 V
